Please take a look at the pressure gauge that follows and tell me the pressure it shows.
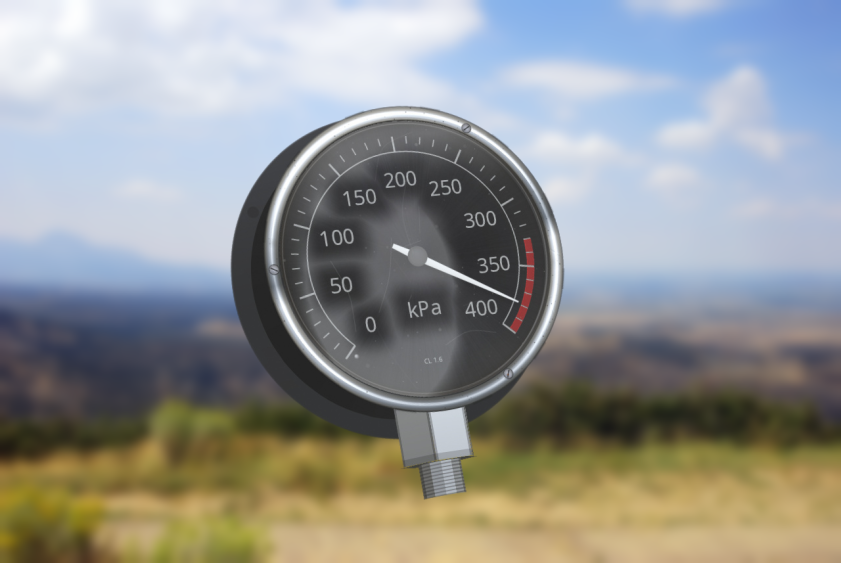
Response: 380 kPa
